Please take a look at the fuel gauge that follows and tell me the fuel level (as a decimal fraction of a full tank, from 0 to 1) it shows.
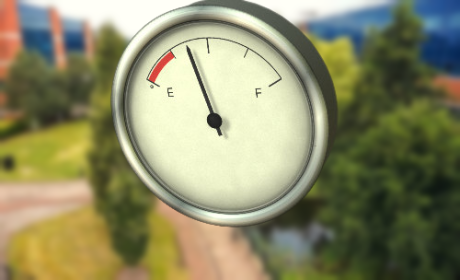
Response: 0.375
